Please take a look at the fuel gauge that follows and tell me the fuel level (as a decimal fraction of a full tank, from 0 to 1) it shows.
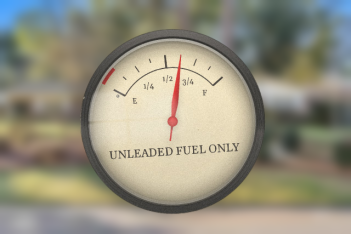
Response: 0.625
